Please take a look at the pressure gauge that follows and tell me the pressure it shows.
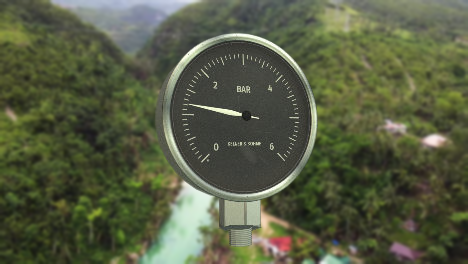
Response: 1.2 bar
